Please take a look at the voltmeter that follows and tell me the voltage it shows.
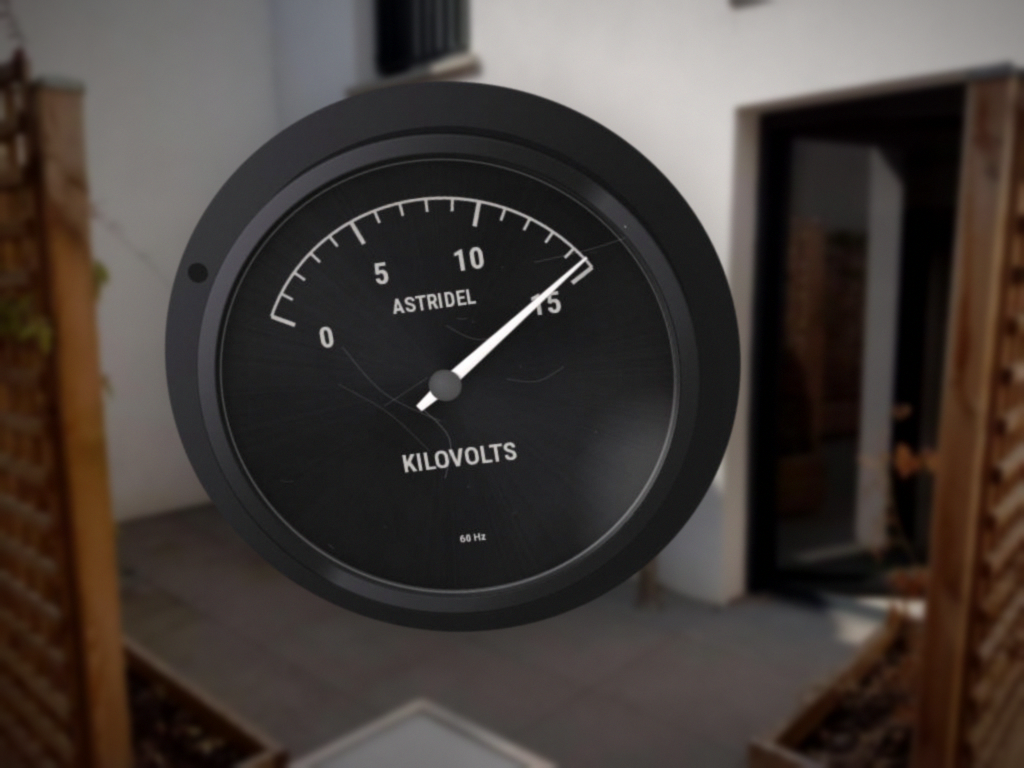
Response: 14.5 kV
